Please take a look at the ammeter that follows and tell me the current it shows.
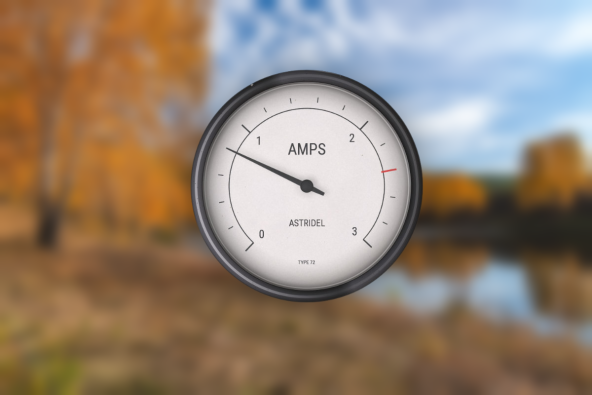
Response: 0.8 A
